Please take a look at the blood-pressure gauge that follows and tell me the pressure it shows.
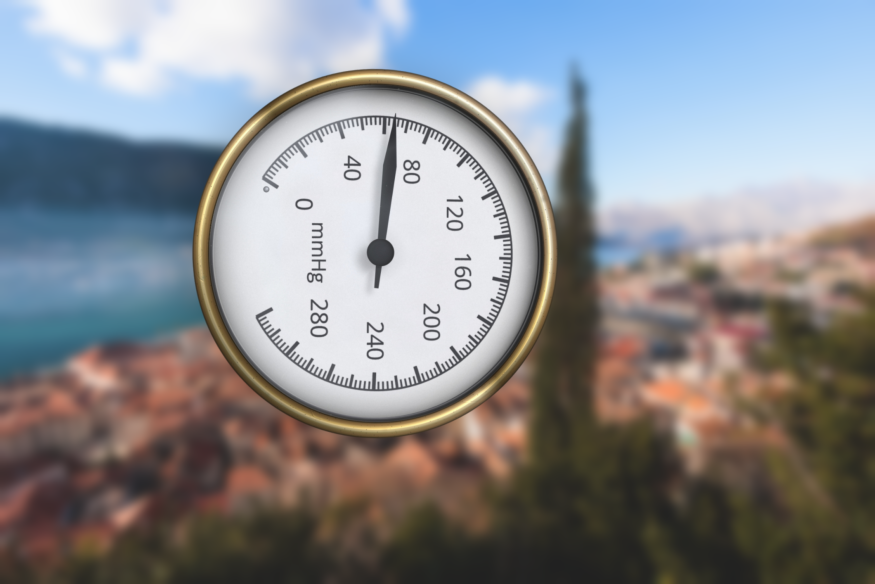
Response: 64 mmHg
